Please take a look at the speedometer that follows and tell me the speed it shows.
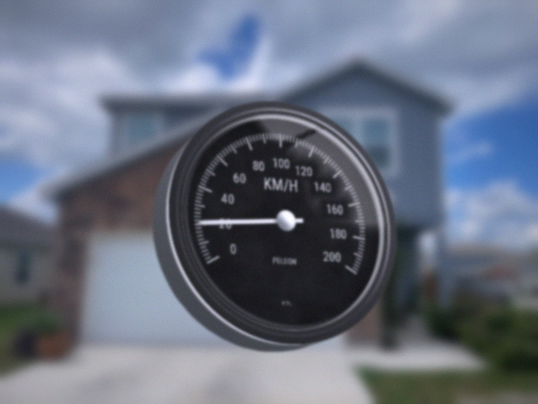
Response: 20 km/h
